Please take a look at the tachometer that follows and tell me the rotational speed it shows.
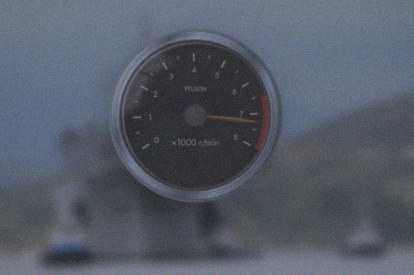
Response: 7250 rpm
